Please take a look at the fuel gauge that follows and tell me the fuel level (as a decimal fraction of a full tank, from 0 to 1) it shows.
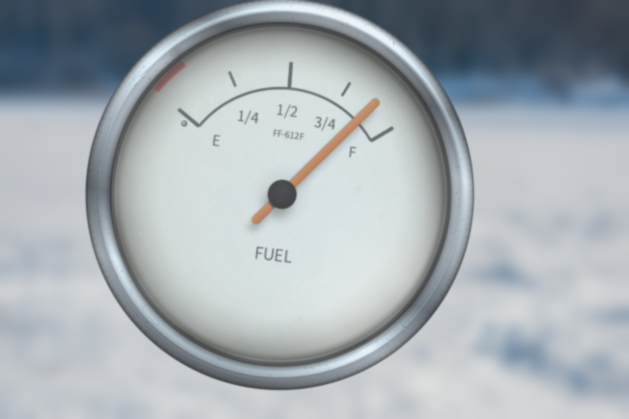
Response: 0.875
